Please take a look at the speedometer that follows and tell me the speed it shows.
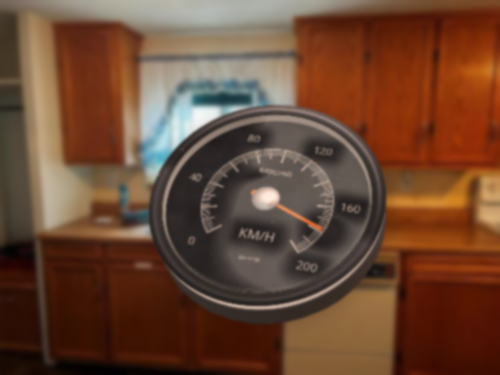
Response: 180 km/h
